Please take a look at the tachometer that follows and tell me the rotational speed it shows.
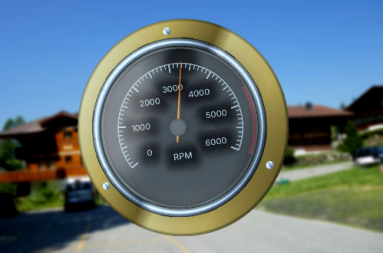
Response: 3300 rpm
